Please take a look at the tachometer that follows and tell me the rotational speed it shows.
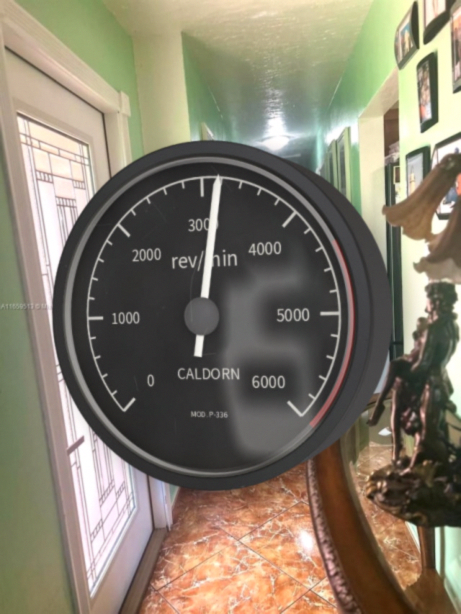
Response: 3200 rpm
